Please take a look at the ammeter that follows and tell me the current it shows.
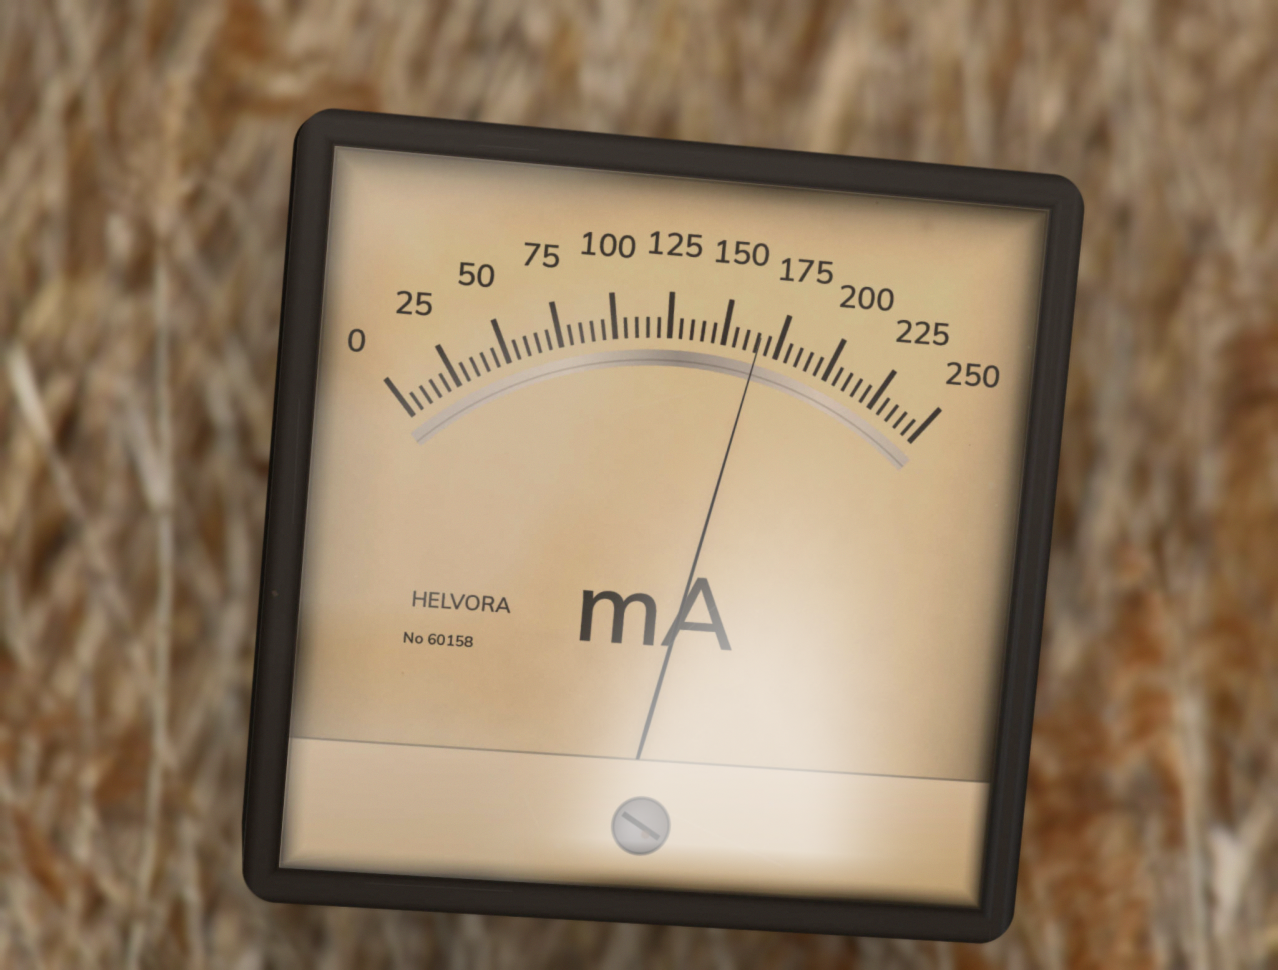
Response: 165 mA
